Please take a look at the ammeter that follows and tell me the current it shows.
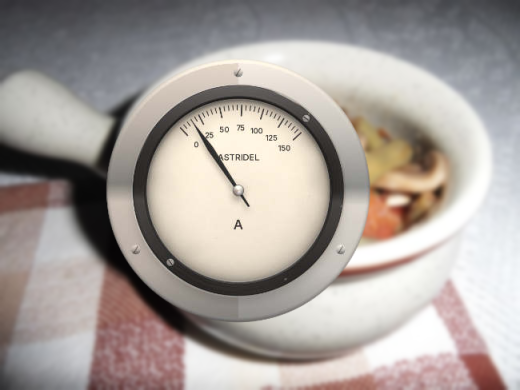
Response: 15 A
